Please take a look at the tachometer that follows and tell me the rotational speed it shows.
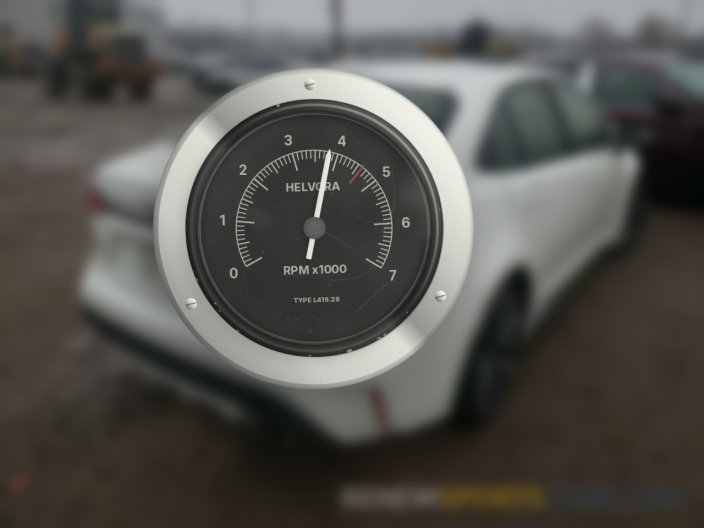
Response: 3800 rpm
